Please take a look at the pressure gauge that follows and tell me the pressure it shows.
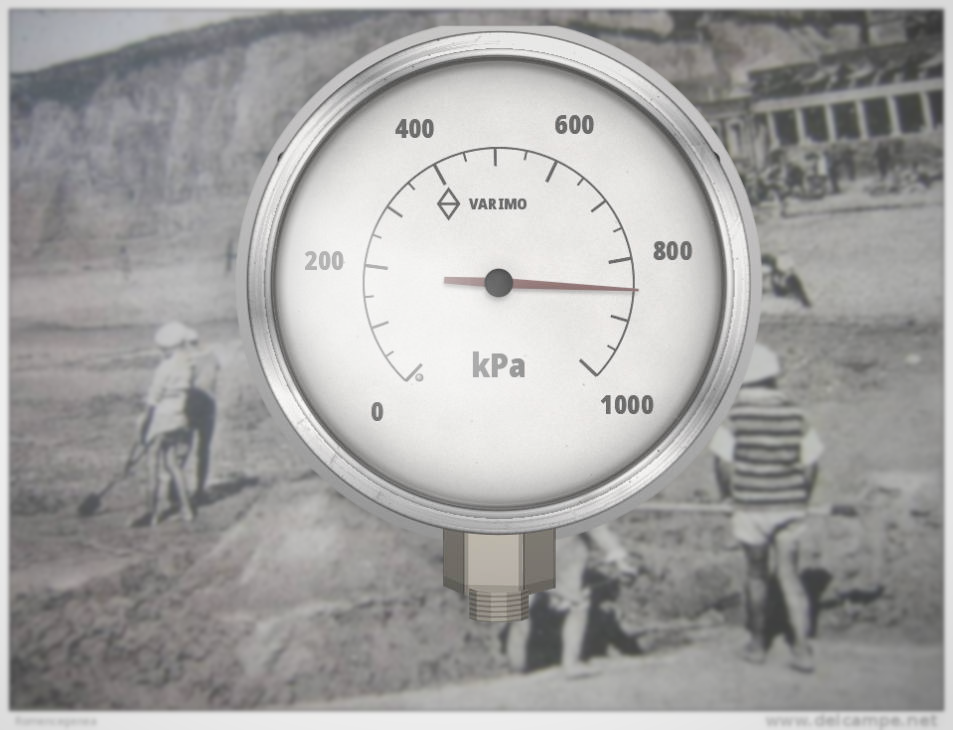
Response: 850 kPa
